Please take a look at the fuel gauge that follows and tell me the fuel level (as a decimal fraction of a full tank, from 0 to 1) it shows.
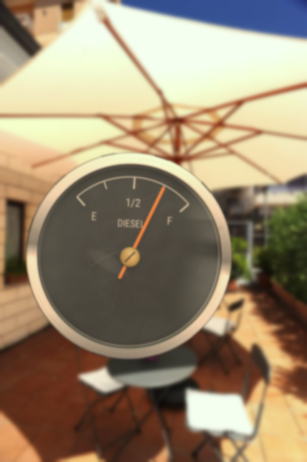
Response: 0.75
